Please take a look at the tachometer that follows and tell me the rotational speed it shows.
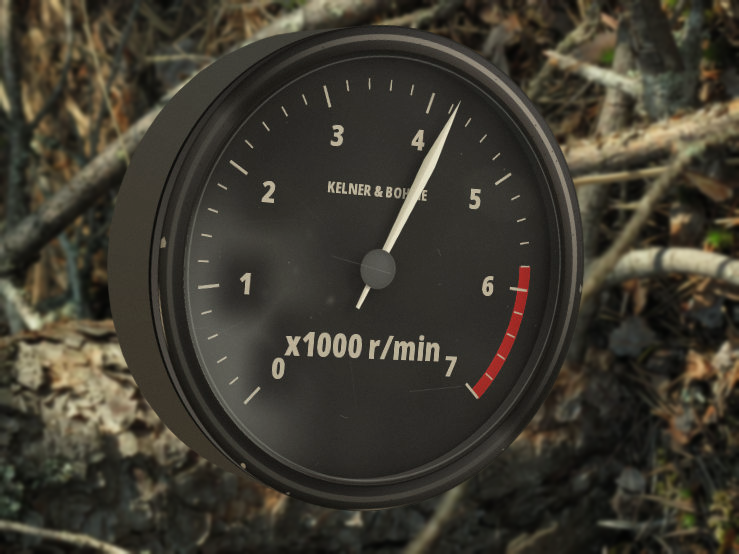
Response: 4200 rpm
